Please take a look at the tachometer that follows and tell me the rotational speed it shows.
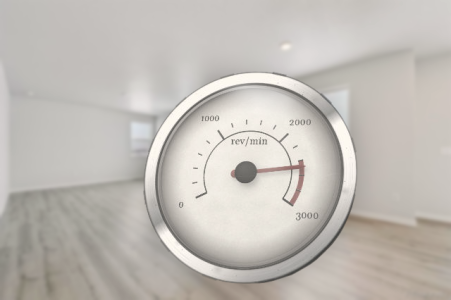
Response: 2500 rpm
